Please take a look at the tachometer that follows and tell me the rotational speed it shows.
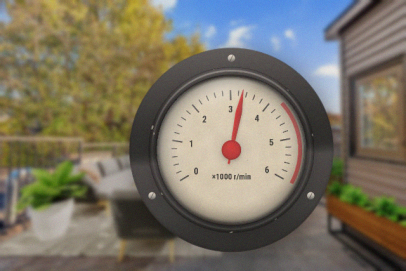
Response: 3300 rpm
